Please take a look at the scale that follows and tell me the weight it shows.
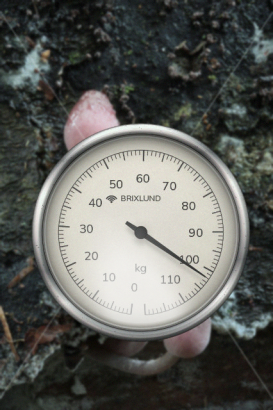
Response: 102 kg
